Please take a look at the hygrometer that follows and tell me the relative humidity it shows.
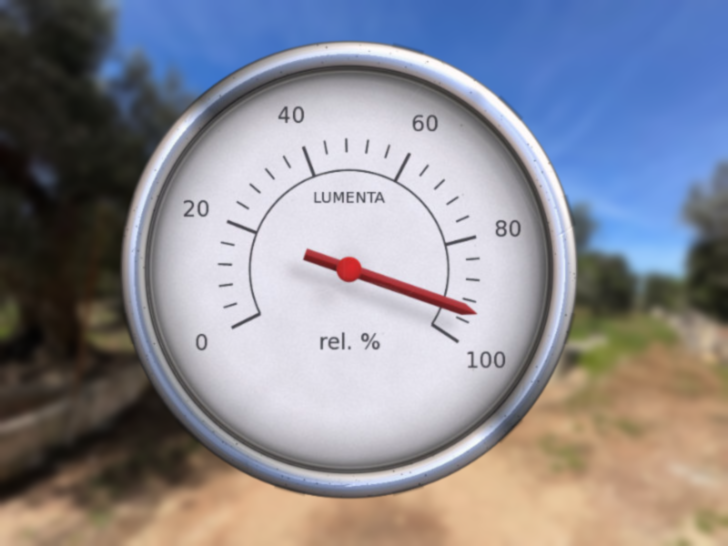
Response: 94 %
